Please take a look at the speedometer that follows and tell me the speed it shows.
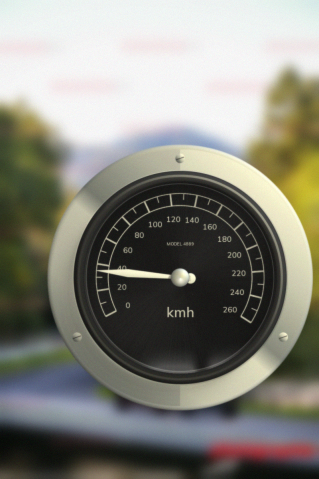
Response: 35 km/h
